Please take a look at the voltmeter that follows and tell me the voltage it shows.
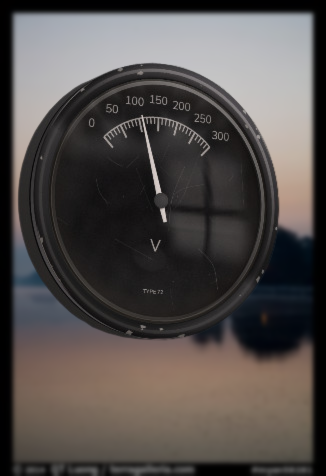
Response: 100 V
